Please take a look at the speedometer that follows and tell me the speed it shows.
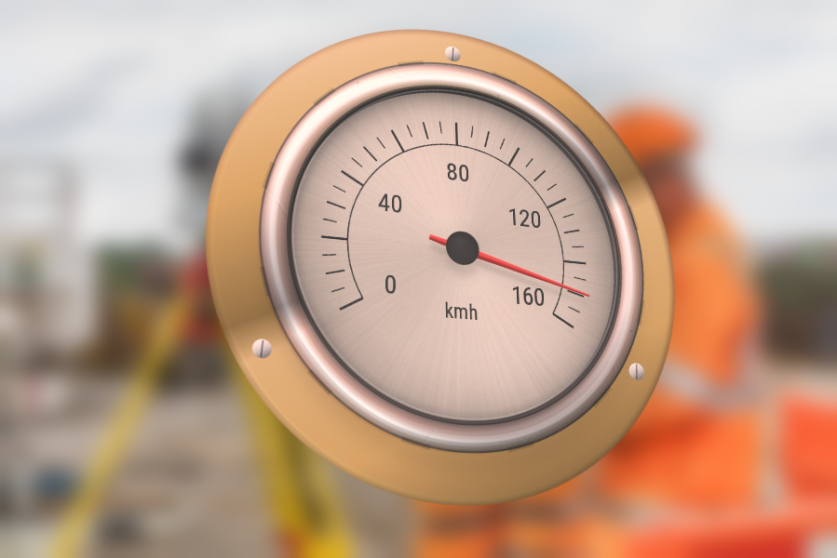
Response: 150 km/h
